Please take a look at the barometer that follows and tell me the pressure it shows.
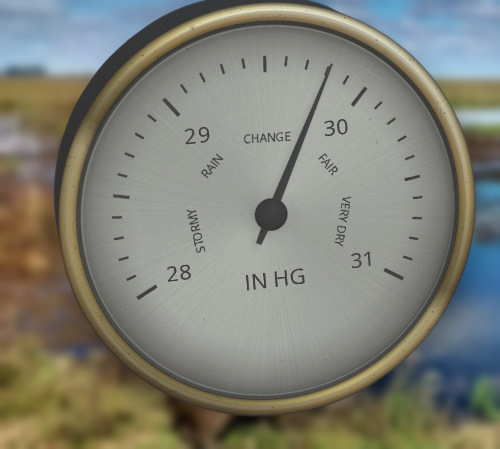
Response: 29.8 inHg
